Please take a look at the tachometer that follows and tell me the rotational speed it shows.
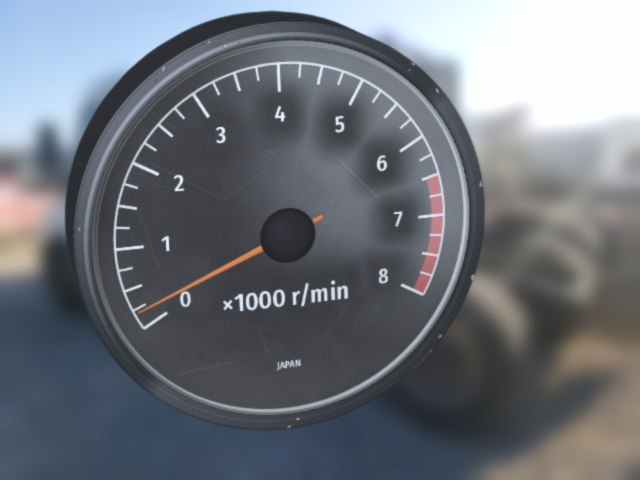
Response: 250 rpm
